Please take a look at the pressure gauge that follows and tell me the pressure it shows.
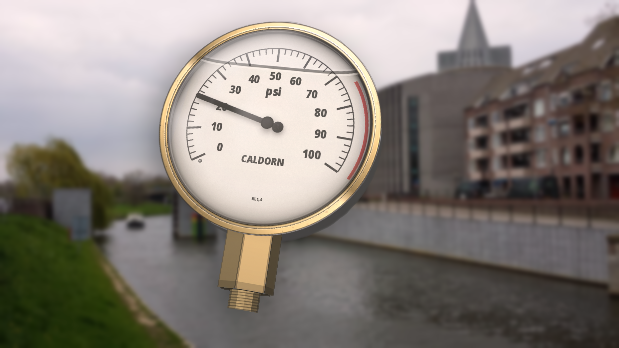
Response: 20 psi
